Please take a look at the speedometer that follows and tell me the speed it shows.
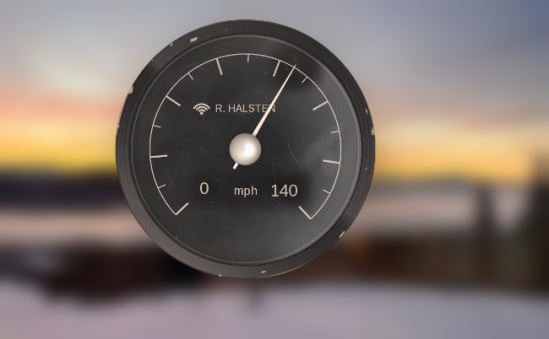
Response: 85 mph
